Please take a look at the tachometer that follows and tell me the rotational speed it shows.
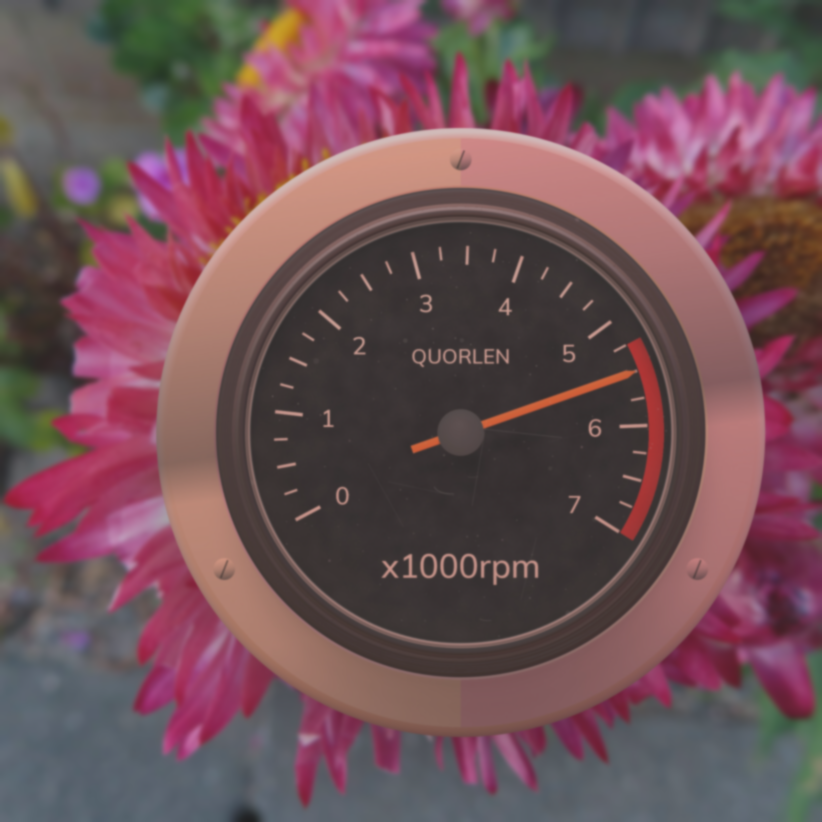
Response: 5500 rpm
